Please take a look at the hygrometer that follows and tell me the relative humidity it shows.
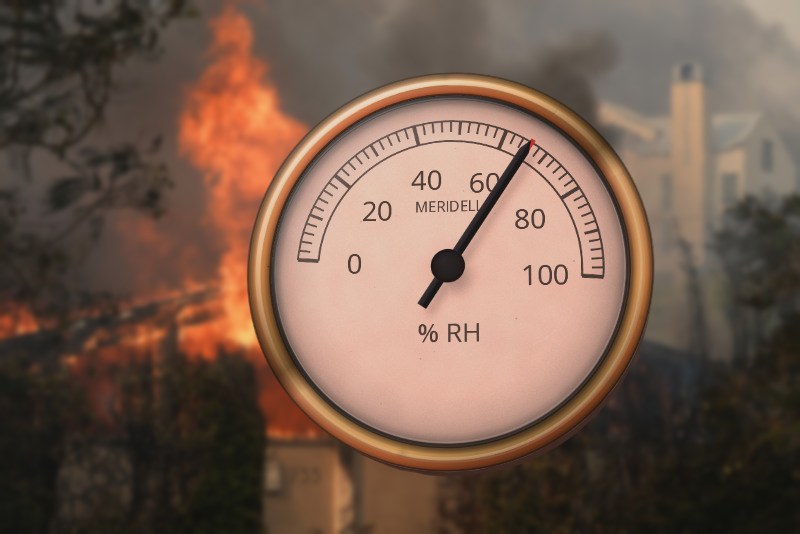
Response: 66 %
